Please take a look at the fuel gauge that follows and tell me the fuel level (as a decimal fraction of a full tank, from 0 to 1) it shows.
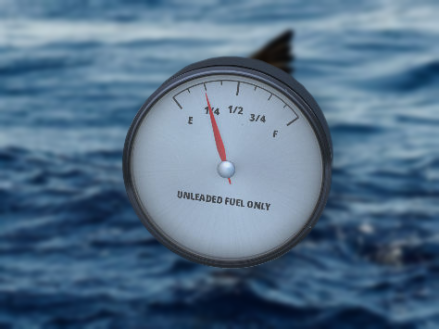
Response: 0.25
